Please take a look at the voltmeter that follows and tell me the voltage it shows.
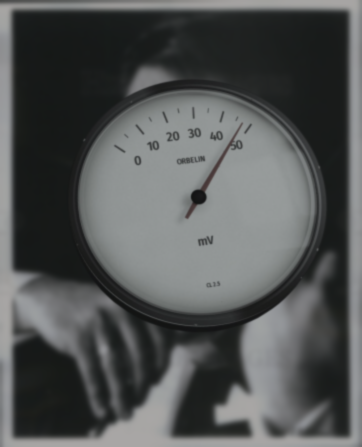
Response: 47.5 mV
